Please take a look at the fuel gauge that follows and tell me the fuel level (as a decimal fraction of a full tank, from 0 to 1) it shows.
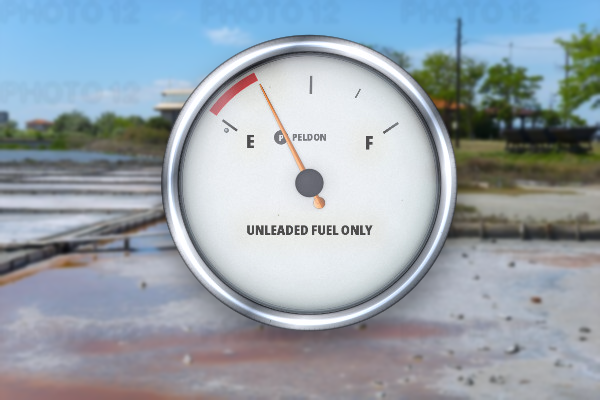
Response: 0.25
